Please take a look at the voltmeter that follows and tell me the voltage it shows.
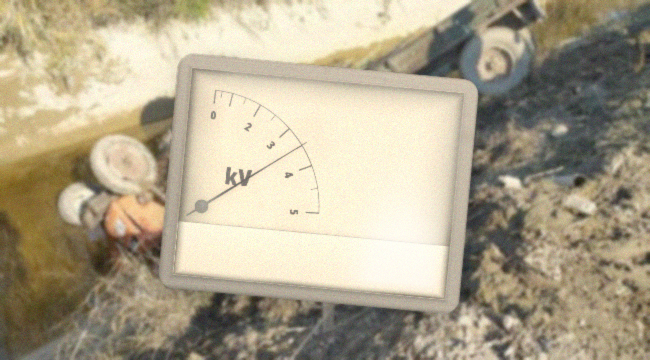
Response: 3.5 kV
